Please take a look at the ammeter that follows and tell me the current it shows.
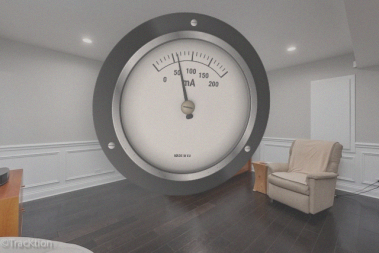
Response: 60 mA
